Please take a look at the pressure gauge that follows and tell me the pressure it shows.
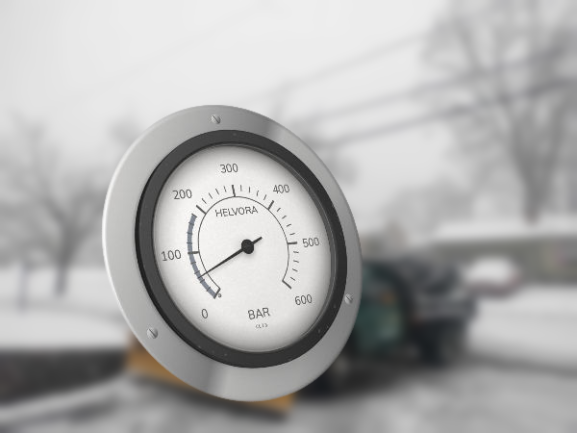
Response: 50 bar
